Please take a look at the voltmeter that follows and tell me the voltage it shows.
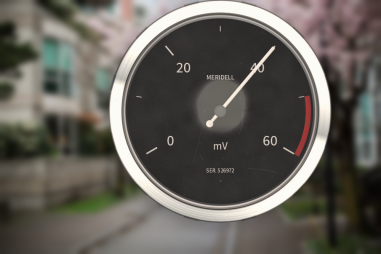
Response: 40 mV
